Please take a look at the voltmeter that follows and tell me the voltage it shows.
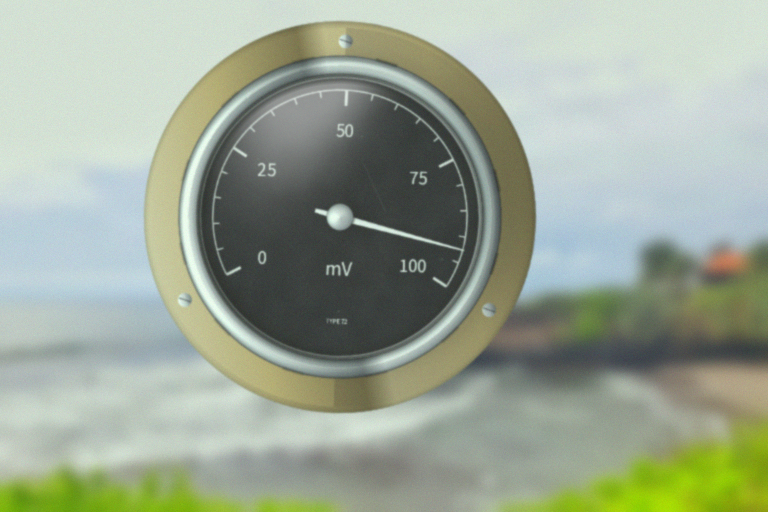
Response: 92.5 mV
